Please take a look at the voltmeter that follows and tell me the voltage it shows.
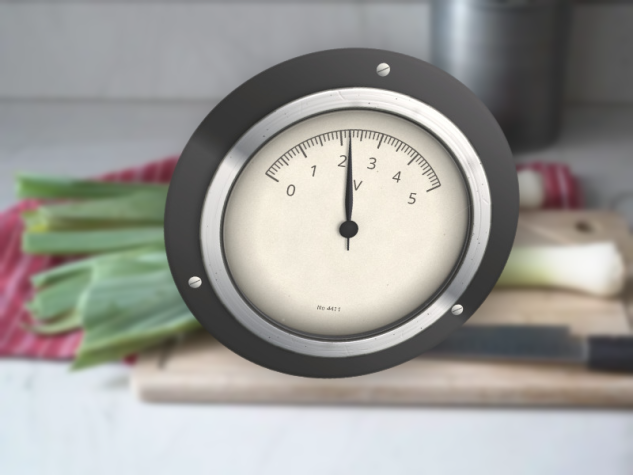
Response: 2.2 V
